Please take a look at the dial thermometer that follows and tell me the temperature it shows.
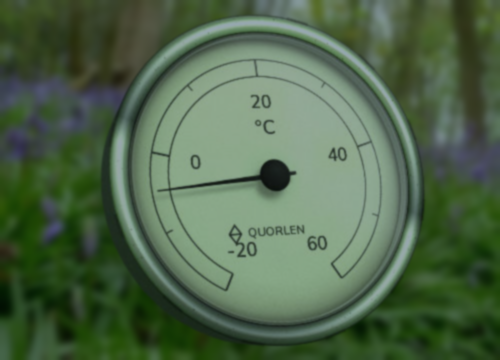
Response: -5 °C
